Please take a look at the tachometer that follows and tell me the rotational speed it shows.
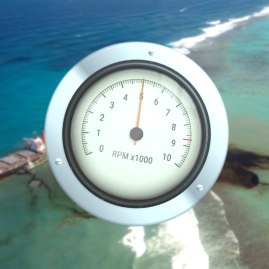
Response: 5000 rpm
